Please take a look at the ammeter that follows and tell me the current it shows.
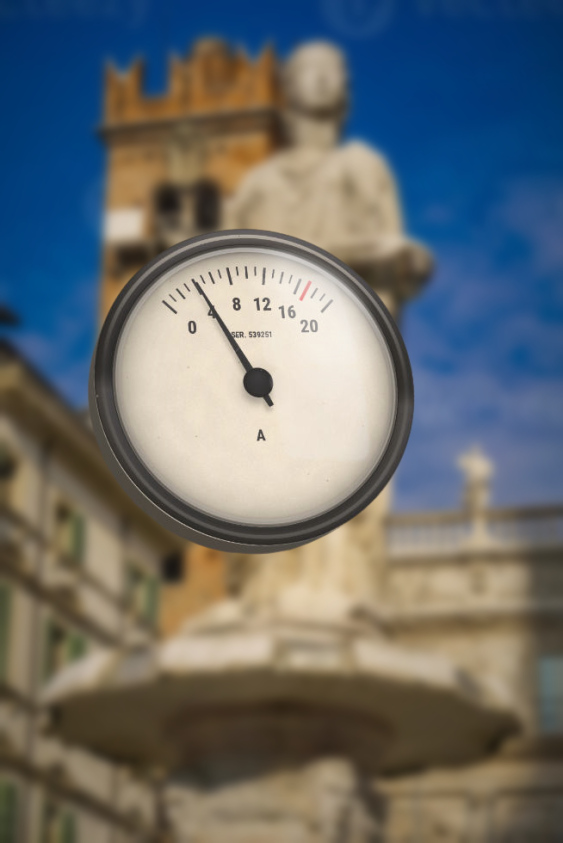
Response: 4 A
